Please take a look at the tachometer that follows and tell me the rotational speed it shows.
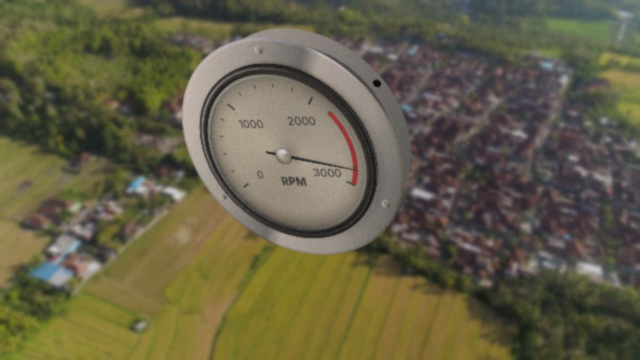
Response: 2800 rpm
